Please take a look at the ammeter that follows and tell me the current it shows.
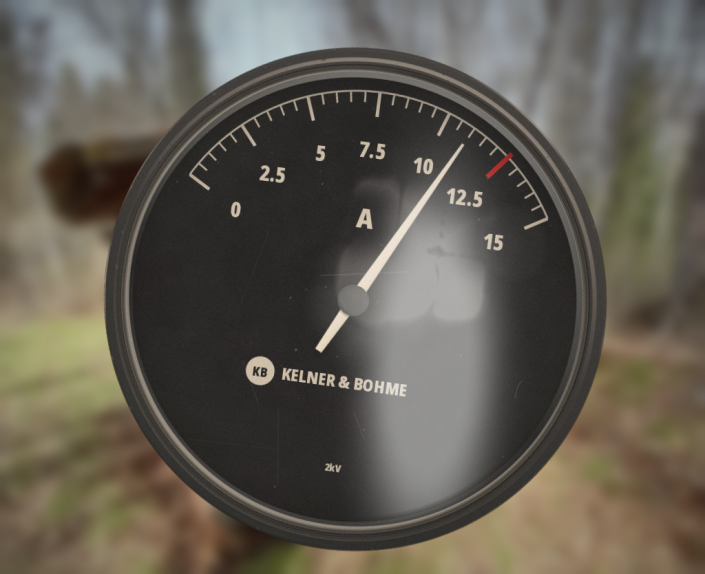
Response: 11 A
